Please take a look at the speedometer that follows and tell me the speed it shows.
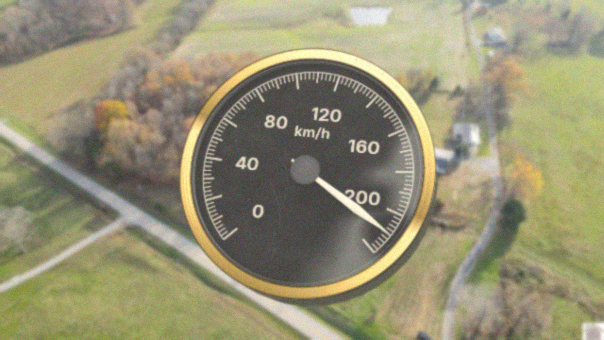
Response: 210 km/h
